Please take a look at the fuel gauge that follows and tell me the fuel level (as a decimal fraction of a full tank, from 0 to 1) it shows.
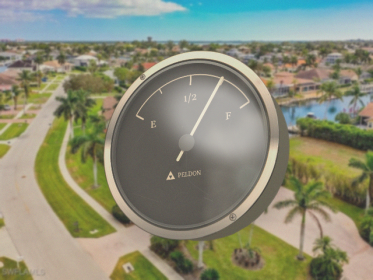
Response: 0.75
